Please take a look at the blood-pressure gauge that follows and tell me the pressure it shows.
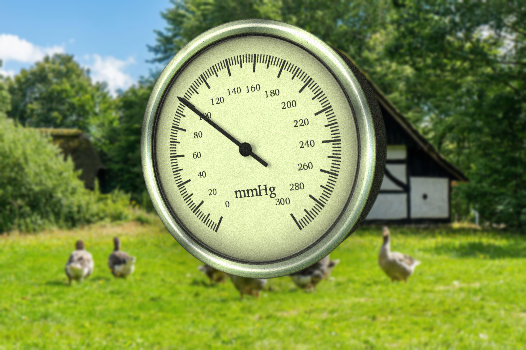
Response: 100 mmHg
